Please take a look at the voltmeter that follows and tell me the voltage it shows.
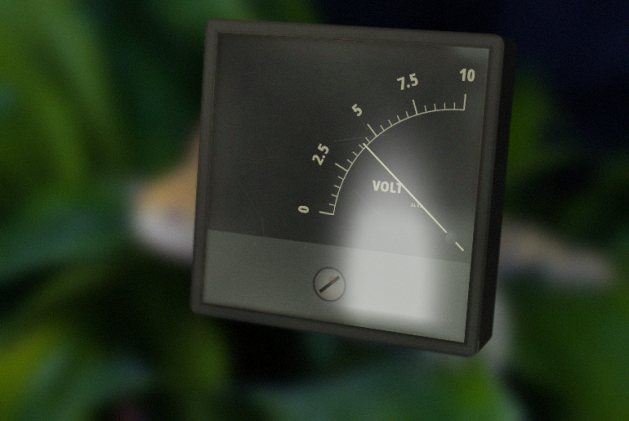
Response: 4.25 V
